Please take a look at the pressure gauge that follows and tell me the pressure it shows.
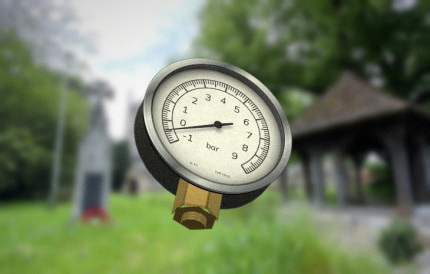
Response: -0.5 bar
